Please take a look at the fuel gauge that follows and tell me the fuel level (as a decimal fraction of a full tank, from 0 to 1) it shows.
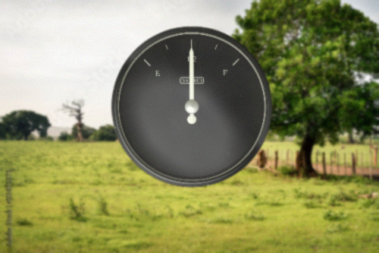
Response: 0.5
